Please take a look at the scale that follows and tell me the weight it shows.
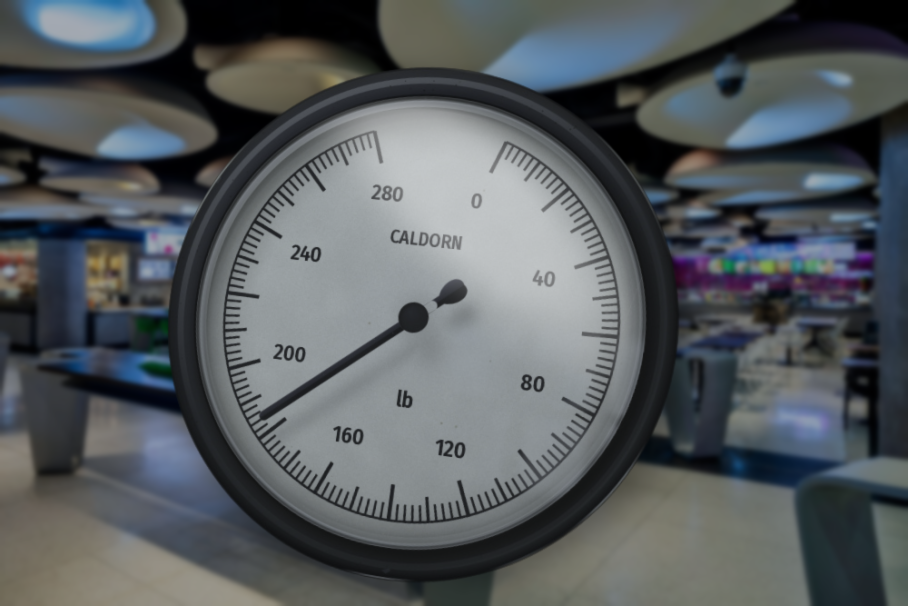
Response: 184 lb
